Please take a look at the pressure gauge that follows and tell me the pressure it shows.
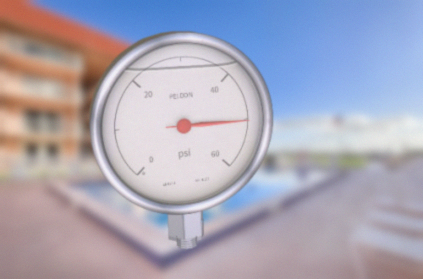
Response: 50 psi
